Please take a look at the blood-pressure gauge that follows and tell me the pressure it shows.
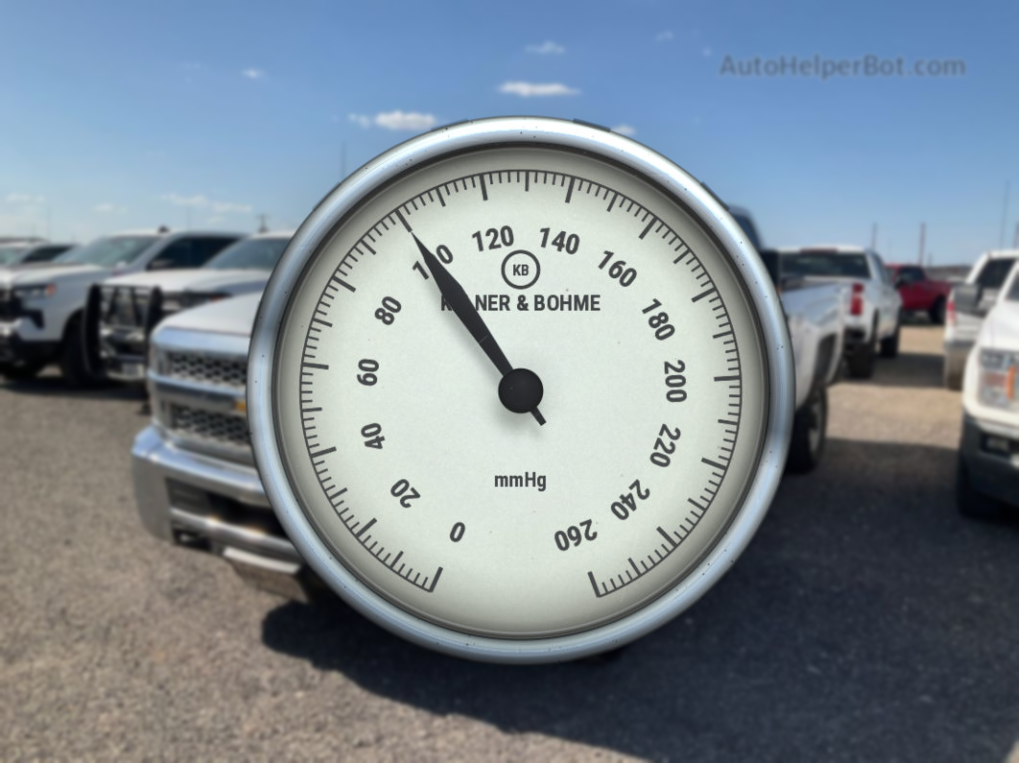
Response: 100 mmHg
